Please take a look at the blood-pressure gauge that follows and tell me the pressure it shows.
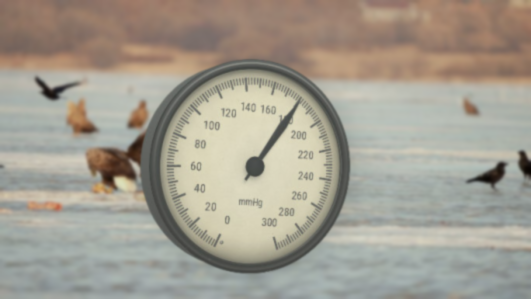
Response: 180 mmHg
